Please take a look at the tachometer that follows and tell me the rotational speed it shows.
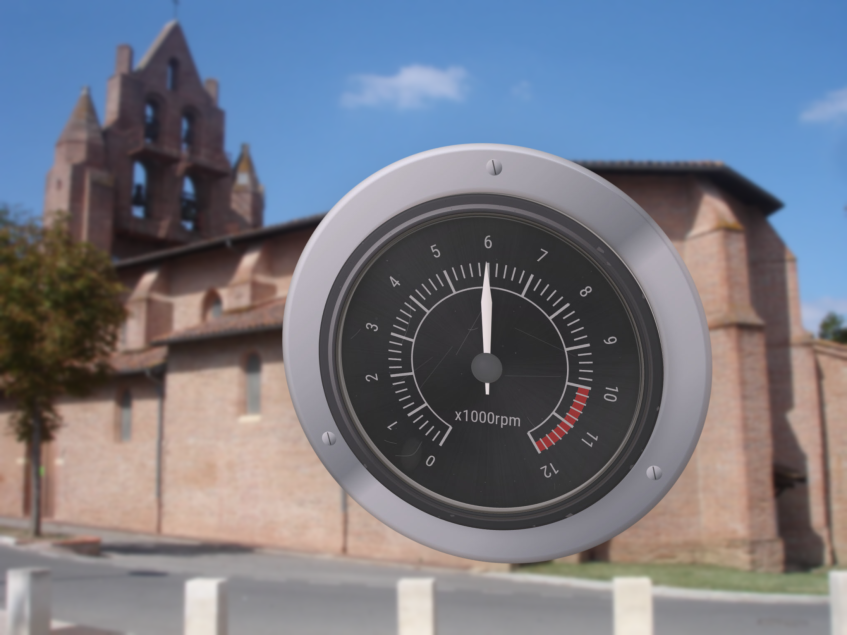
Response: 6000 rpm
